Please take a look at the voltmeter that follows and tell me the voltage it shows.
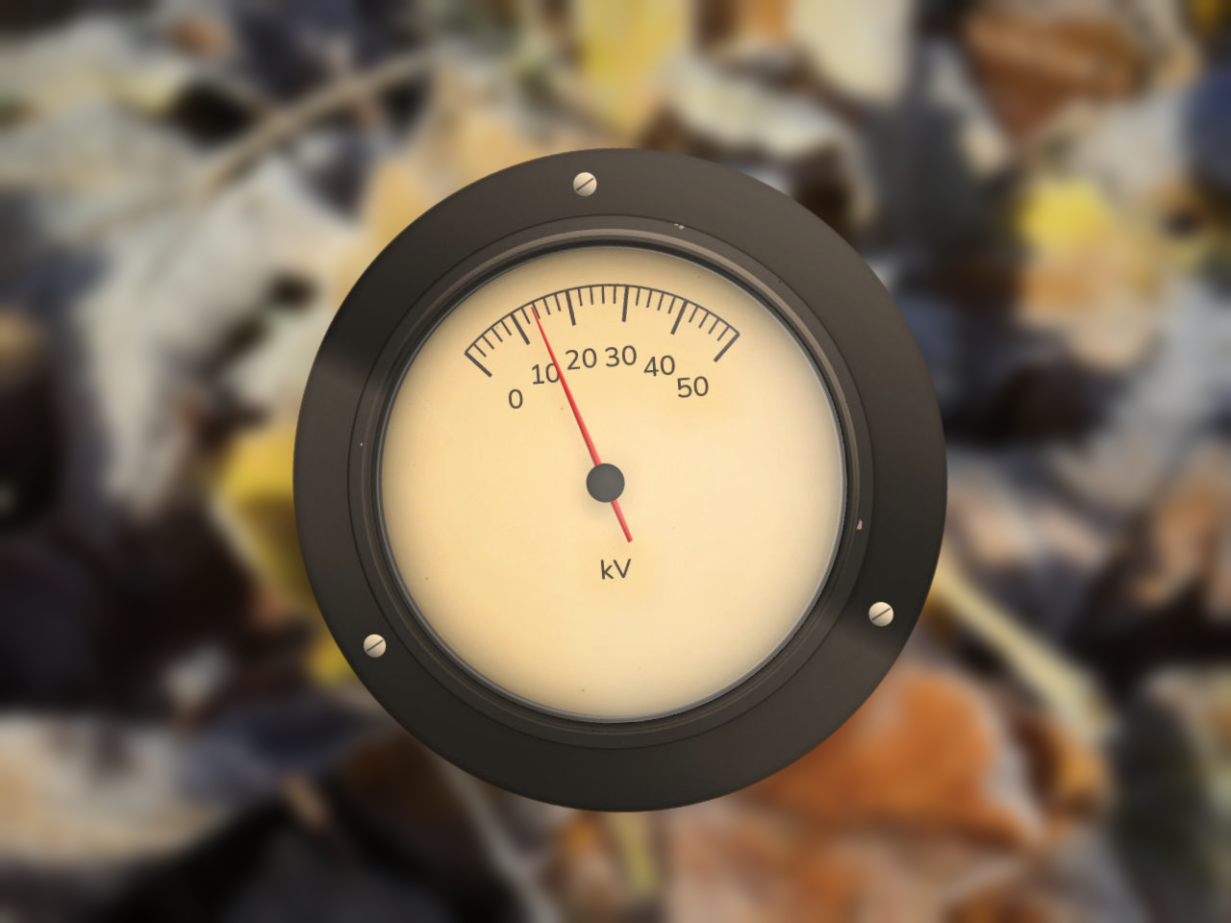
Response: 14 kV
